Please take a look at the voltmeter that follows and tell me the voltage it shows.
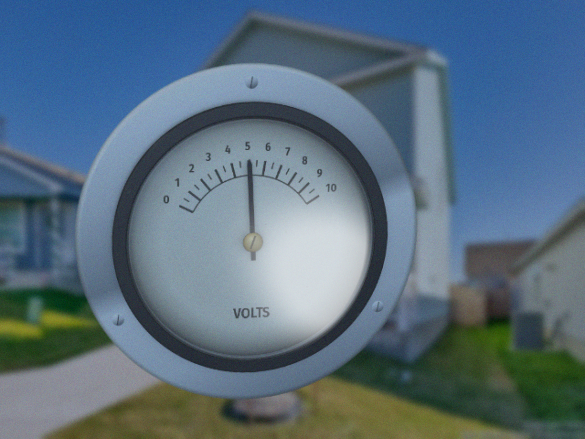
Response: 5 V
